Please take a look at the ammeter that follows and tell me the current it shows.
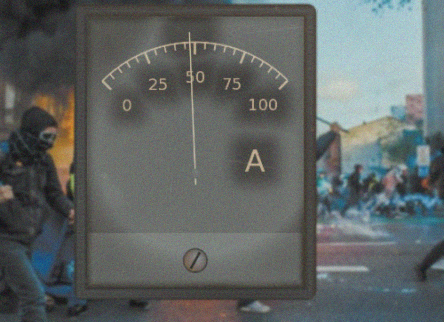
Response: 47.5 A
